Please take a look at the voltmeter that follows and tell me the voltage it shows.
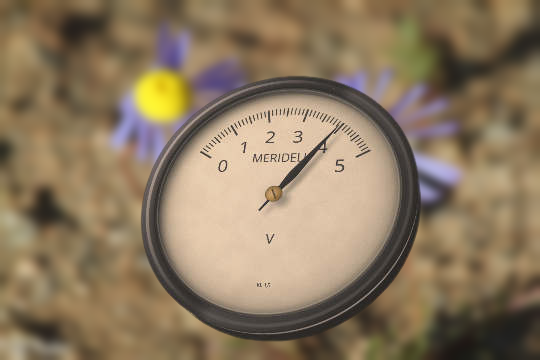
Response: 4 V
